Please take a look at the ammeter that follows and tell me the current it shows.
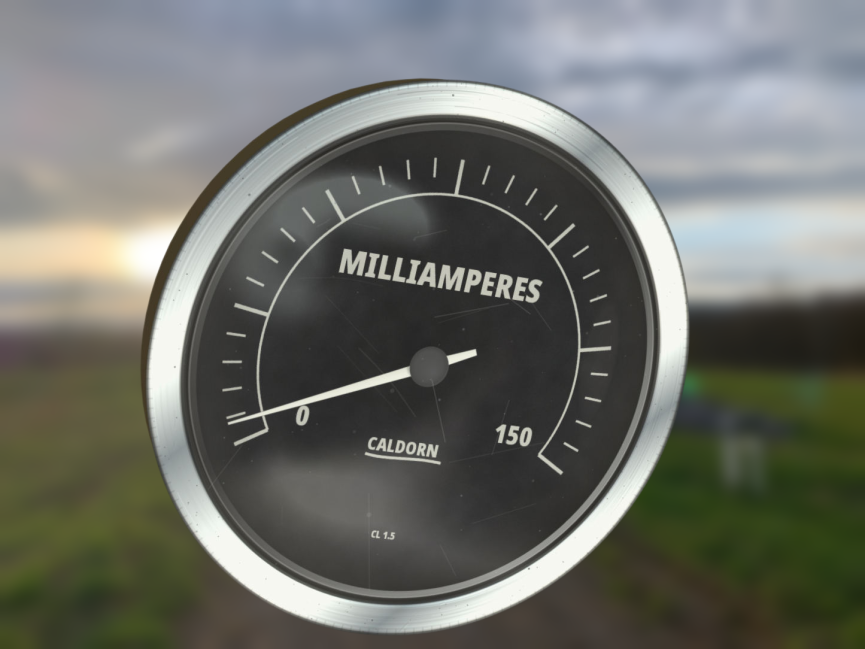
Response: 5 mA
